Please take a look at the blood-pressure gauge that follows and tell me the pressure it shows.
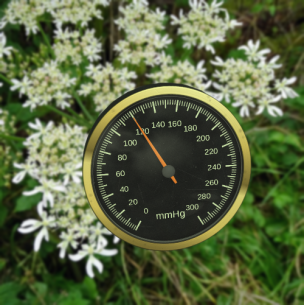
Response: 120 mmHg
